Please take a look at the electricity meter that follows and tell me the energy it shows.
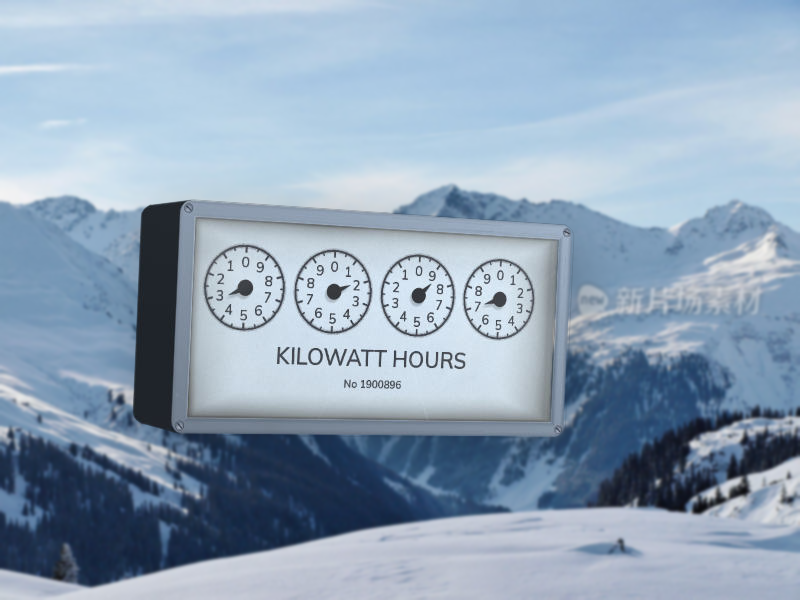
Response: 3187 kWh
